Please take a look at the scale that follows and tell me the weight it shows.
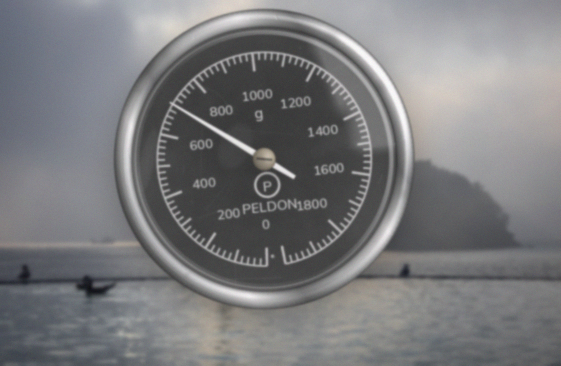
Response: 700 g
